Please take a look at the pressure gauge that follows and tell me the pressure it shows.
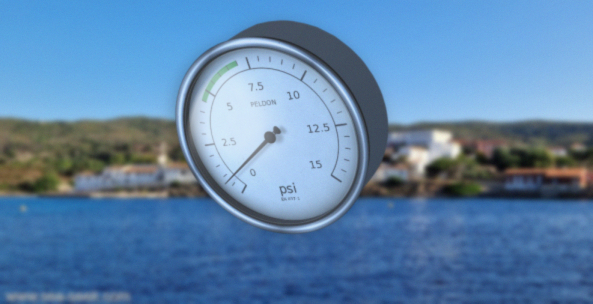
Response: 0.75 psi
